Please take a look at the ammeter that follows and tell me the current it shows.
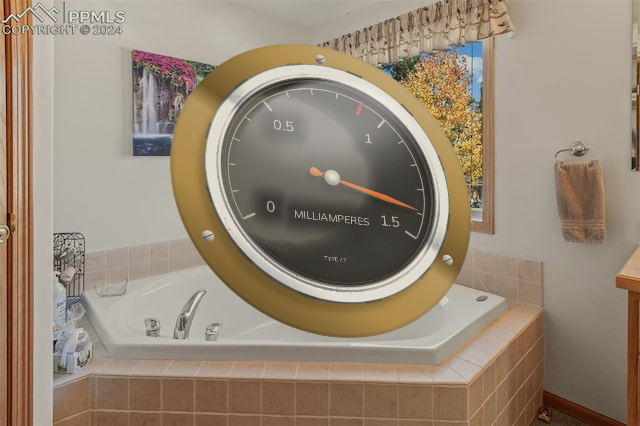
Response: 1.4 mA
